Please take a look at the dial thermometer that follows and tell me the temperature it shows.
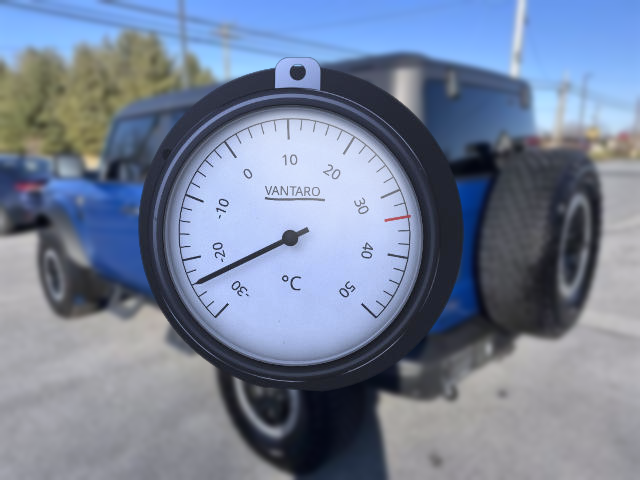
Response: -24 °C
